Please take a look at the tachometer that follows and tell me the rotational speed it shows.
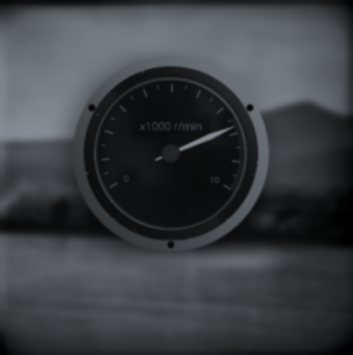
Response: 7750 rpm
